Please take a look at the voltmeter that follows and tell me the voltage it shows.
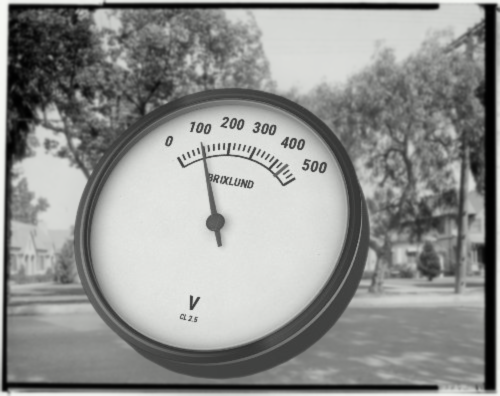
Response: 100 V
